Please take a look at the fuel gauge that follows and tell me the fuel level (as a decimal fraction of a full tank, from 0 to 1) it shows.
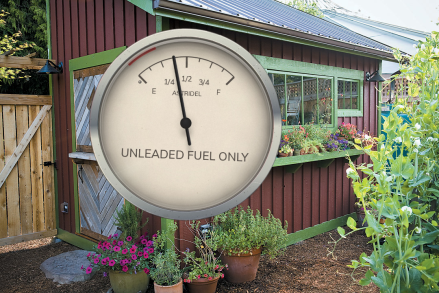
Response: 0.375
